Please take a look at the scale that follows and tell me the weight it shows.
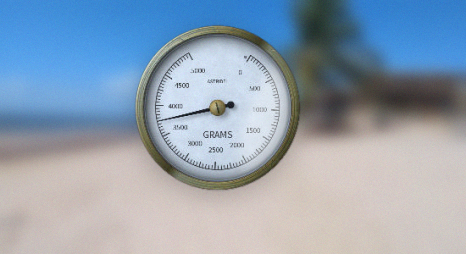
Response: 3750 g
